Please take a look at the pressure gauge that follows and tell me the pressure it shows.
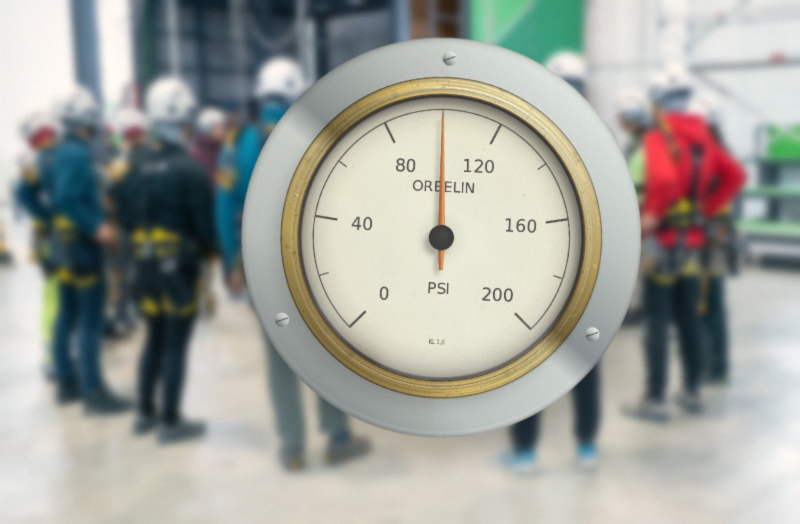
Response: 100 psi
